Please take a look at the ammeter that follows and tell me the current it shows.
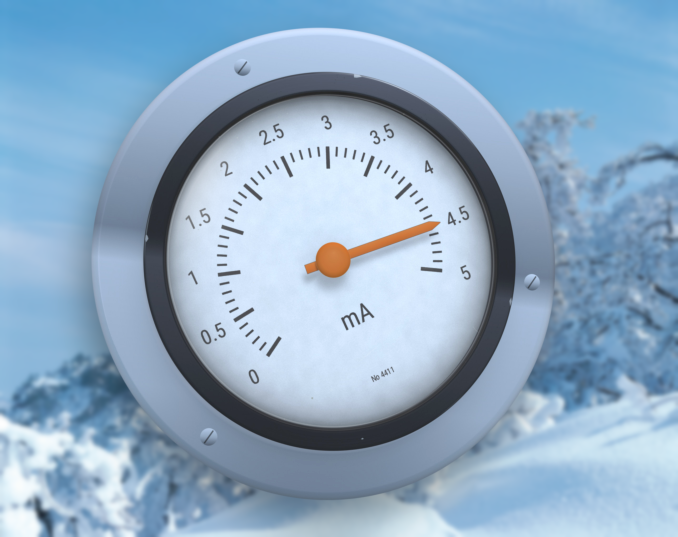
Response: 4.5 mA
